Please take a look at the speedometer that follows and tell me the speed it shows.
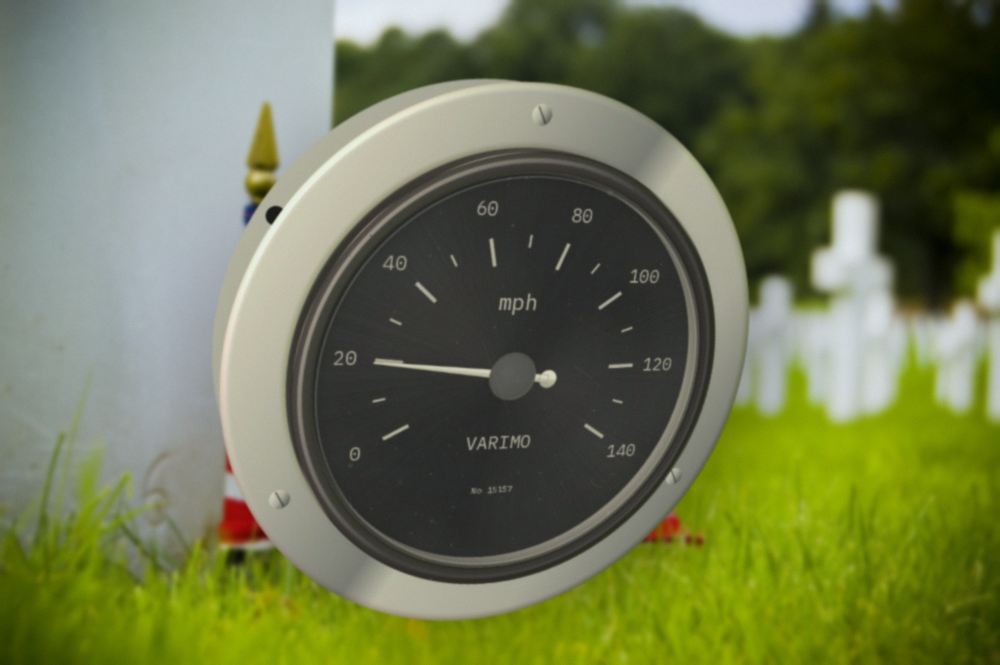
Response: 20 mph
